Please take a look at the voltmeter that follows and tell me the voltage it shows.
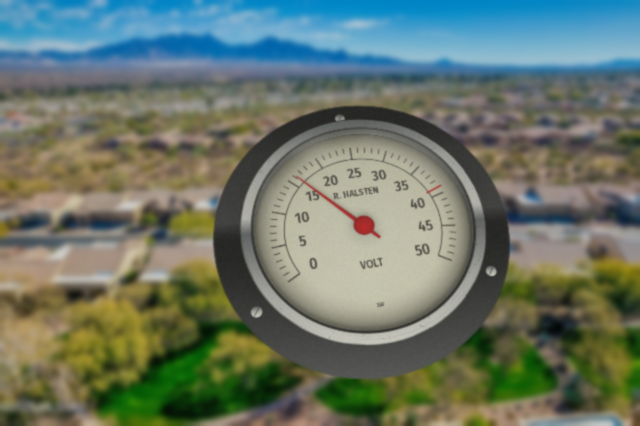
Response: 16 V
